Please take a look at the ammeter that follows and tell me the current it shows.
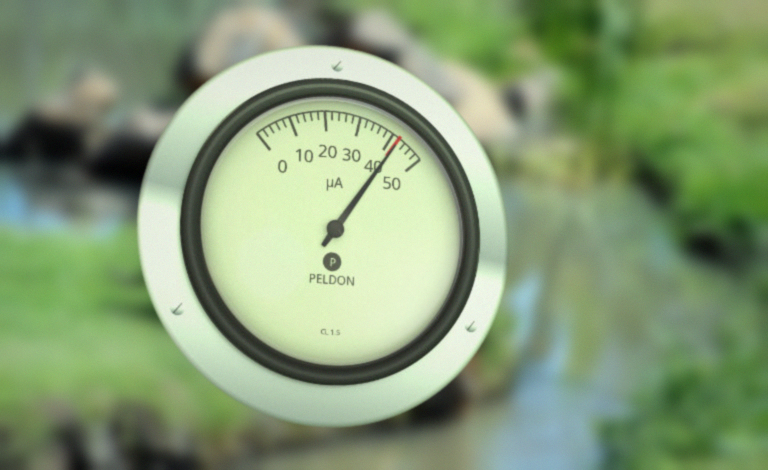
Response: 42 µA
